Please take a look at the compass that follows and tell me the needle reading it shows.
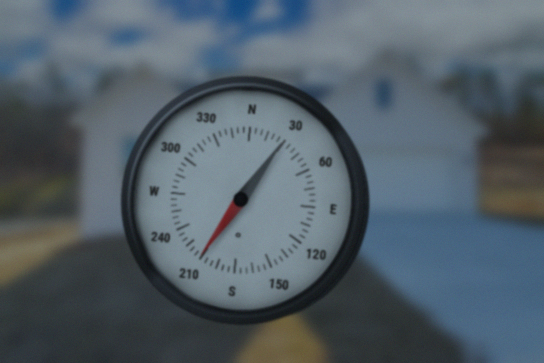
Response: 210 °
